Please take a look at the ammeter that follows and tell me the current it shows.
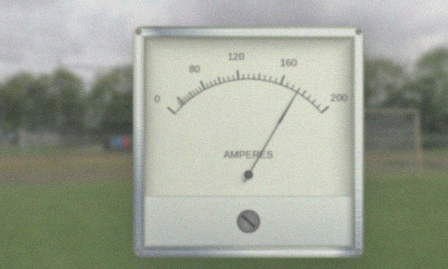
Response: 175 A
